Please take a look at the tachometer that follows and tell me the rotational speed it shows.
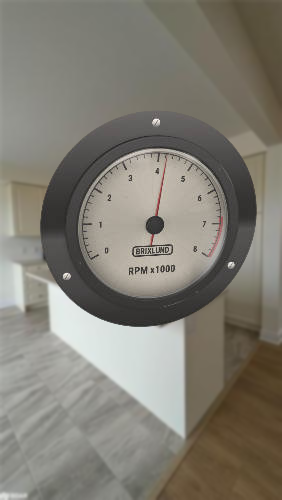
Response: 4200 rpm
